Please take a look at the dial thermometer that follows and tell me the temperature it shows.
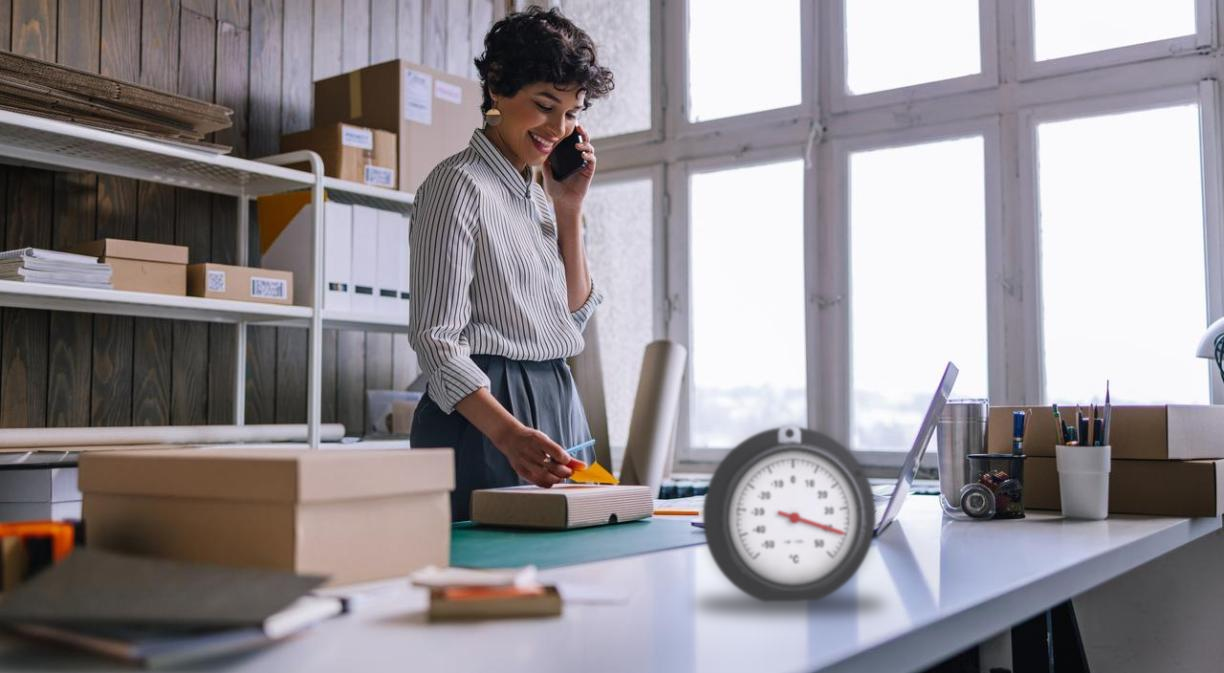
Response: 40 °C
